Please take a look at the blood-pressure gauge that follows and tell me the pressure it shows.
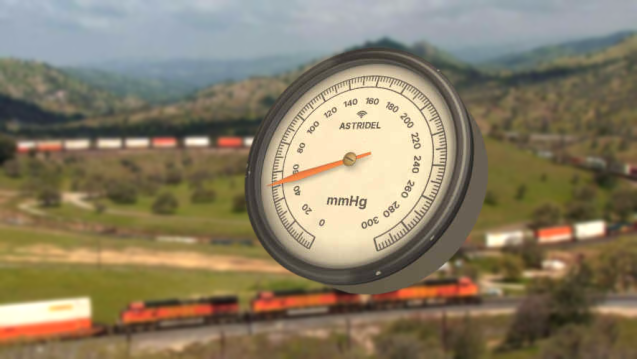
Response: 50 mmHg
